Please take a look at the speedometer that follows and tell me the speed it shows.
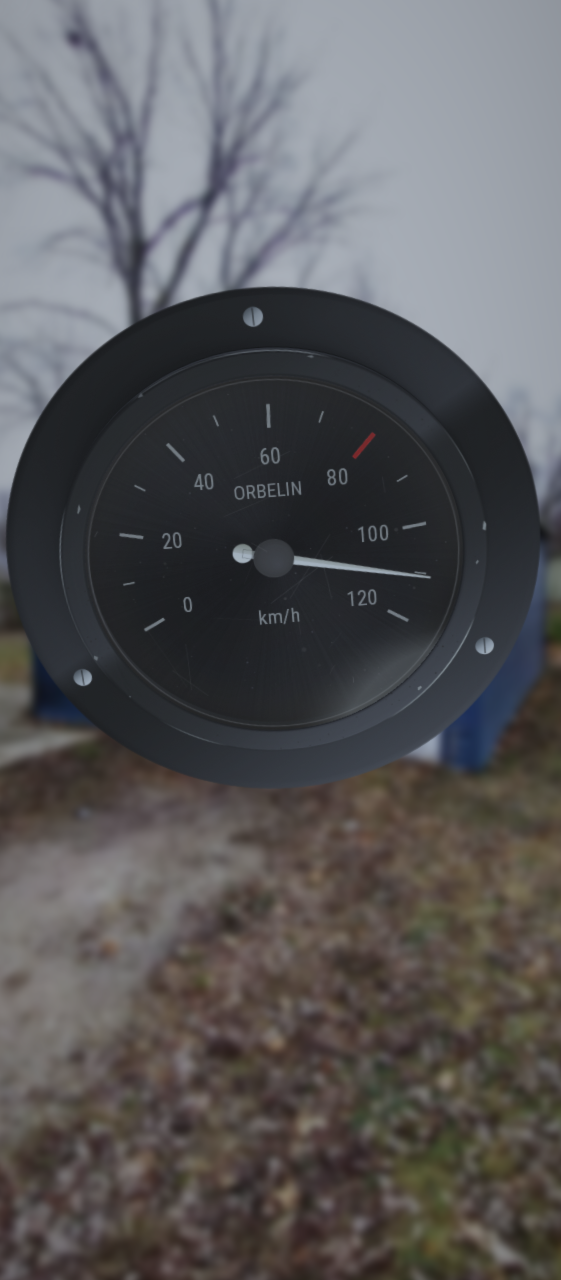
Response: 110 km/h
